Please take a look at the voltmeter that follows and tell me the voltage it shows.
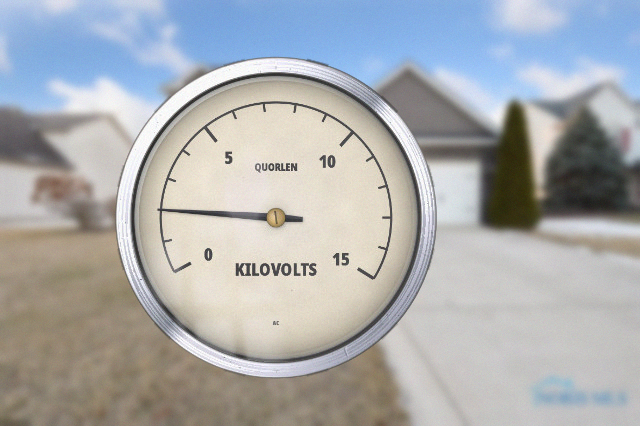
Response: 2 kV
